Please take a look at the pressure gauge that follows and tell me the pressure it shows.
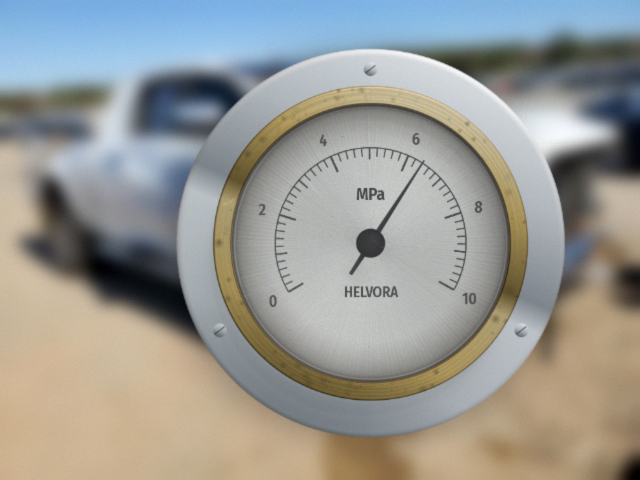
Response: 6.4 MPa
